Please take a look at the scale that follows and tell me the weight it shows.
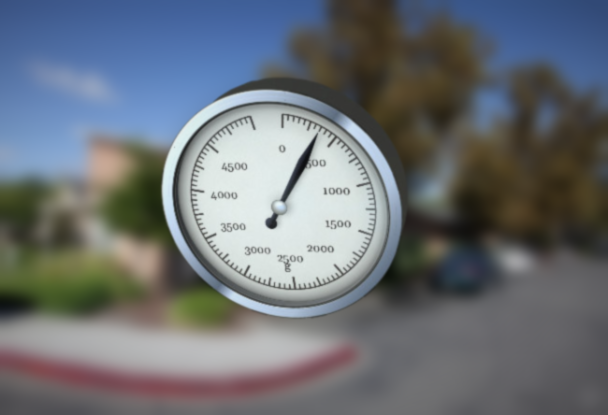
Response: 350 g
